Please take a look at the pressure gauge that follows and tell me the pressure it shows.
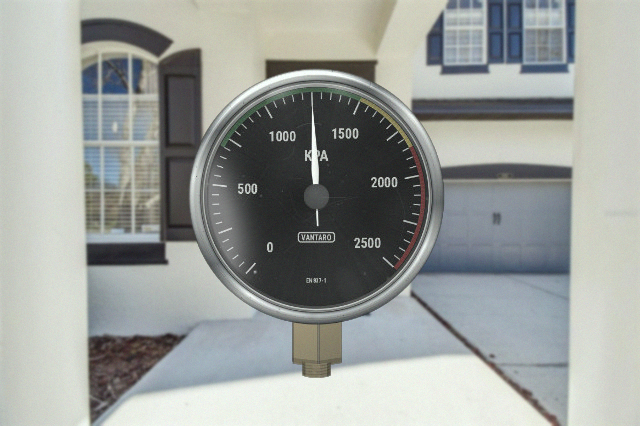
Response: 1250 kPa
